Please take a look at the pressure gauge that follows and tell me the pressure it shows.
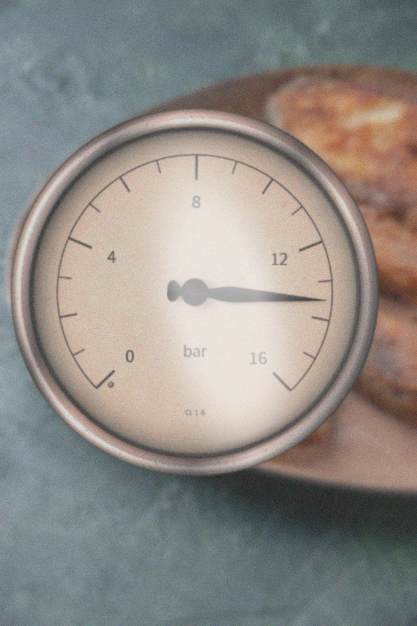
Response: 13.5 bar
